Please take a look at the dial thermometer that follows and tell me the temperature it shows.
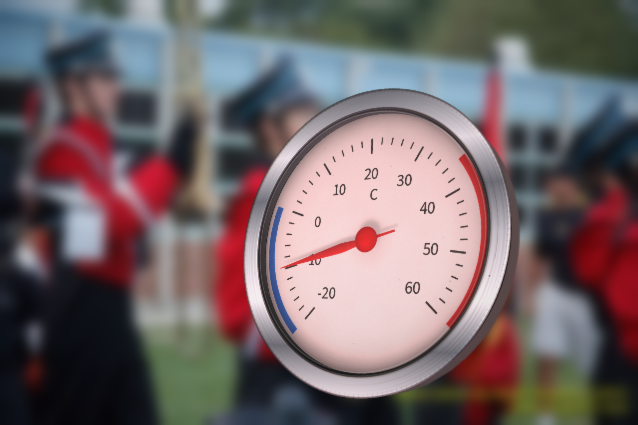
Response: -10 °C
